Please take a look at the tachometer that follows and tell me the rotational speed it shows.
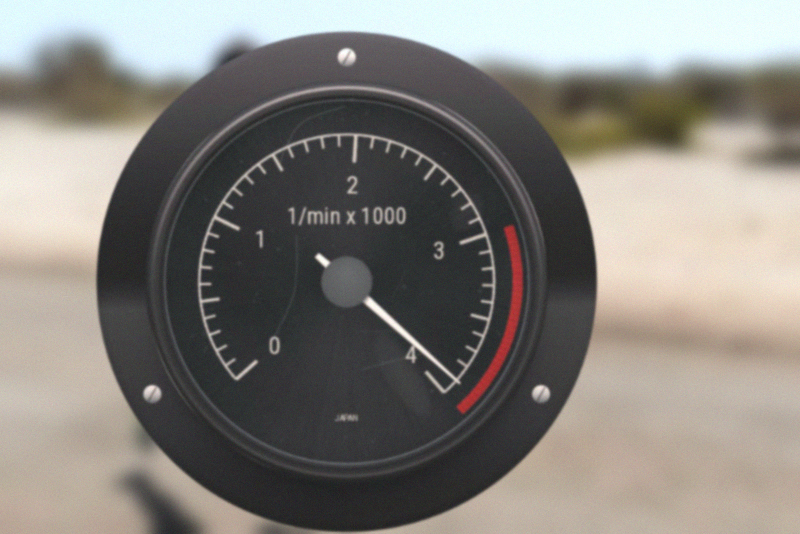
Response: 3900 rpm
